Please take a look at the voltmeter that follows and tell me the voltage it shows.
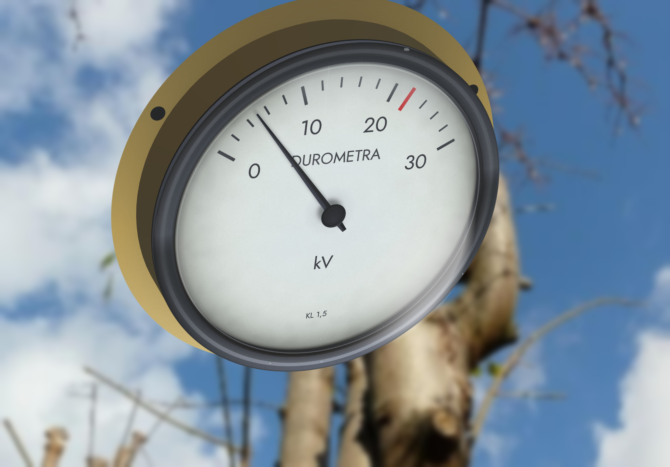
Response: 5 kV
